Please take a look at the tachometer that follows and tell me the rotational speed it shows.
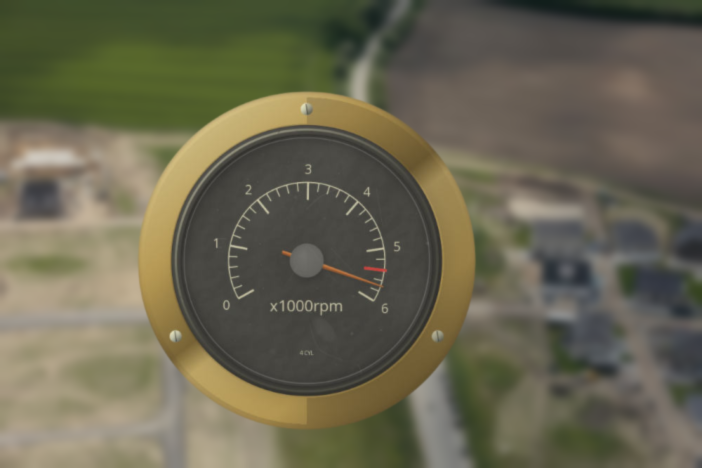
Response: 5700 rpm
